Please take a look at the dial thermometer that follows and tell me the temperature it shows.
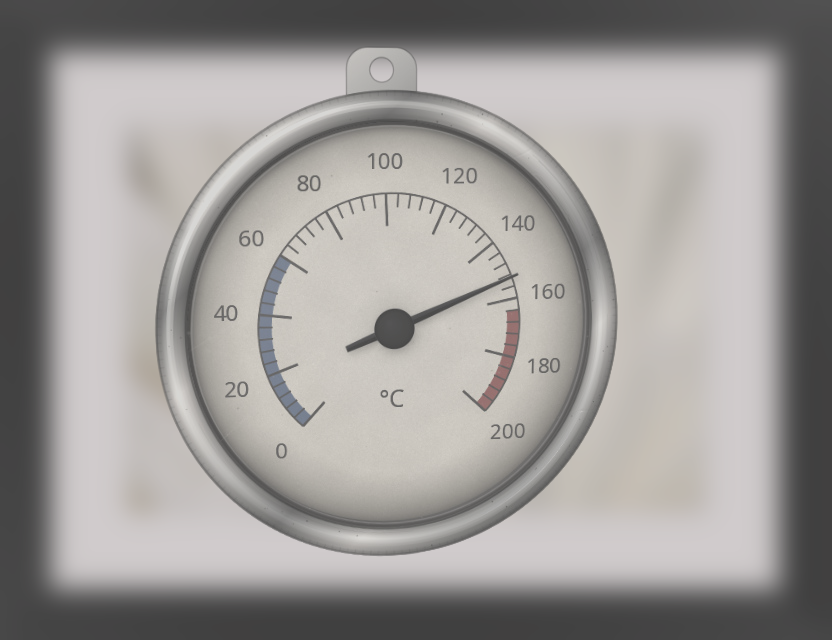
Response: 152 °C
